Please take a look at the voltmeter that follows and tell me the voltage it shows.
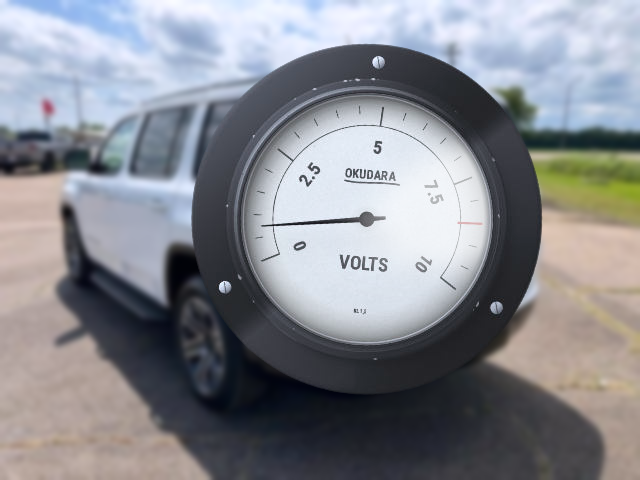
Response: 0.75 V
